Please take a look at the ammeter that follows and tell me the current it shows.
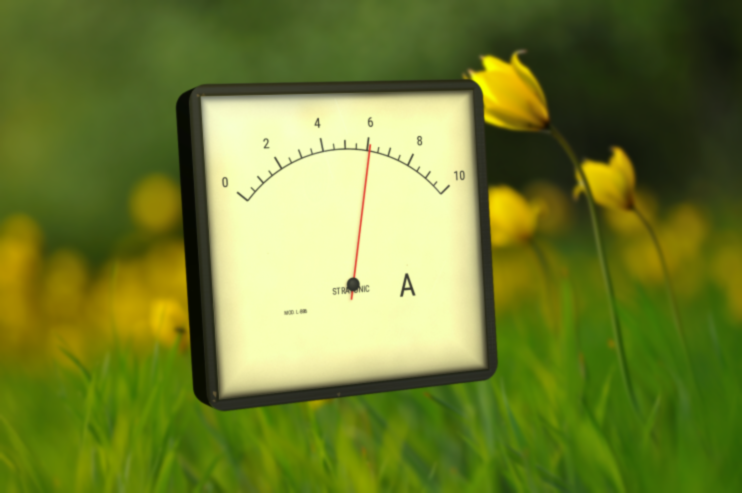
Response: 6 A
